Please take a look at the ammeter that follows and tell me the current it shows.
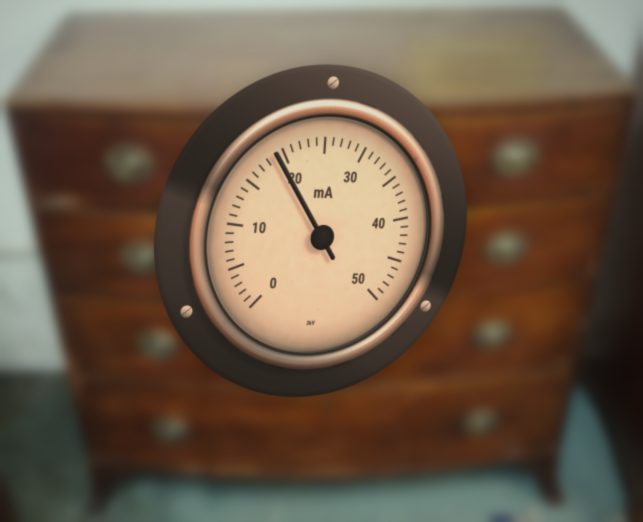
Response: 19 mA
